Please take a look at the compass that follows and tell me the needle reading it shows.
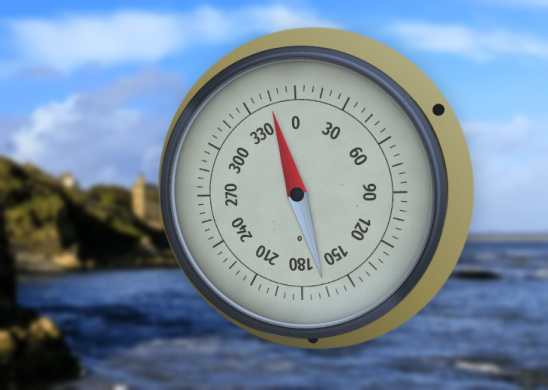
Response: 345 °
